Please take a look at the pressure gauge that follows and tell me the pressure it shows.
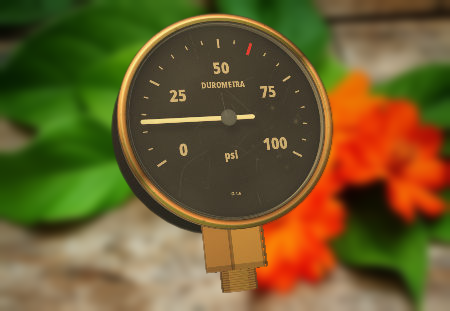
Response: 12.5 psi
